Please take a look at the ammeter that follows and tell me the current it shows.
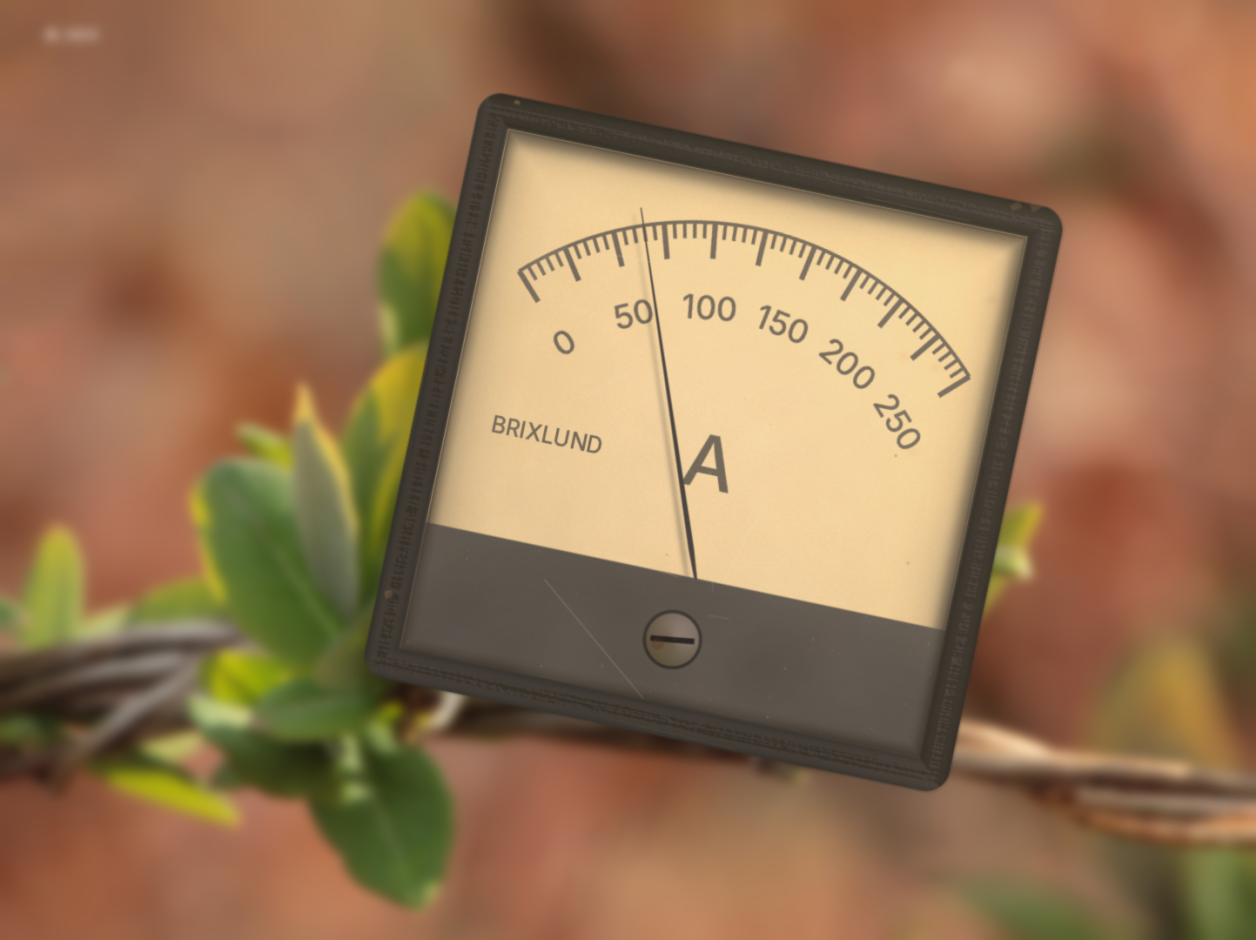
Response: 65 A
